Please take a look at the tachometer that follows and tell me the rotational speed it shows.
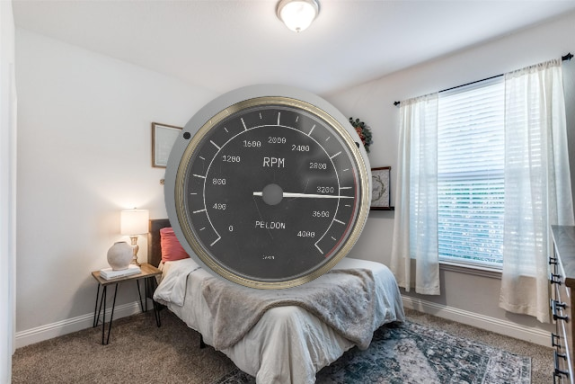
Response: 3300 rpm
